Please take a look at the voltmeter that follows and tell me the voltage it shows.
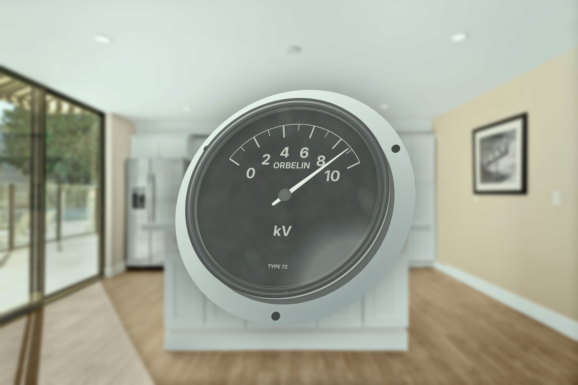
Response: 9 kV
